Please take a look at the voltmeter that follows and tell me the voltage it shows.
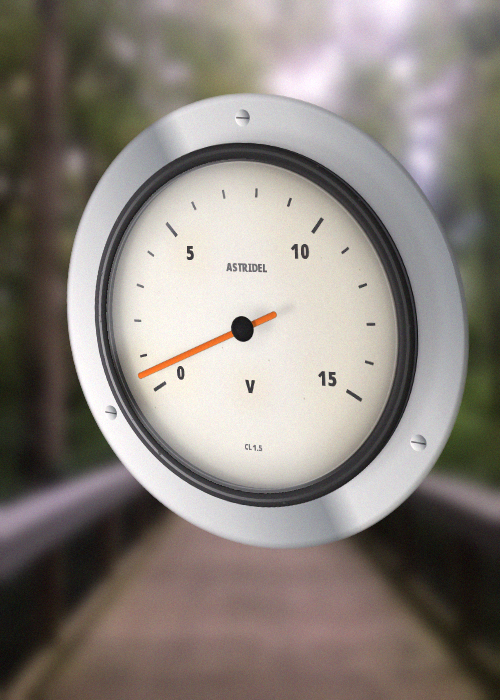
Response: 0.5 V
